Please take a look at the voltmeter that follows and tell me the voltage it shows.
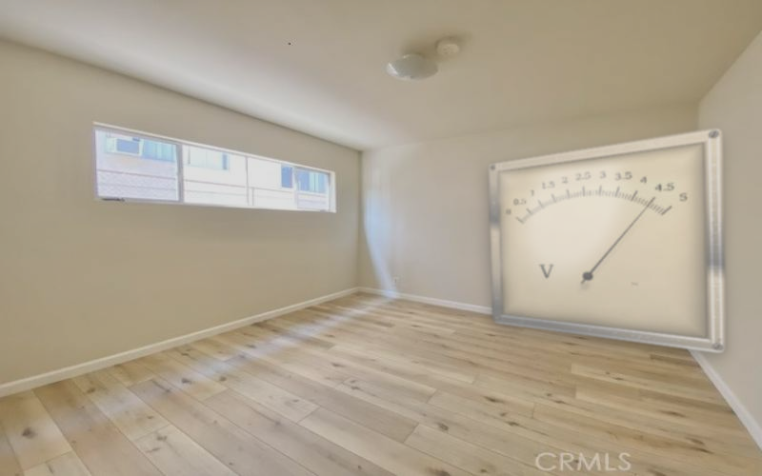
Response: 4.5 V
